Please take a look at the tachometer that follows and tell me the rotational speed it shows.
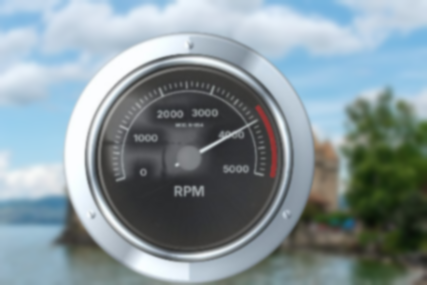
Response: 4000 rpm
